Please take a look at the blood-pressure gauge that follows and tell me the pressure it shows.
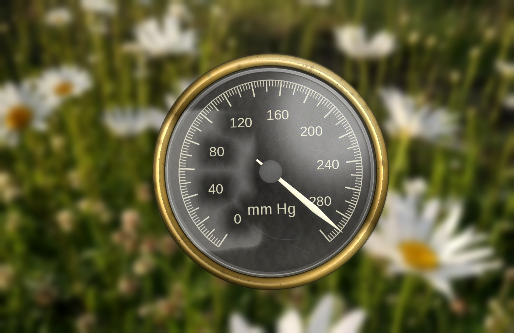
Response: 290 mmHg
